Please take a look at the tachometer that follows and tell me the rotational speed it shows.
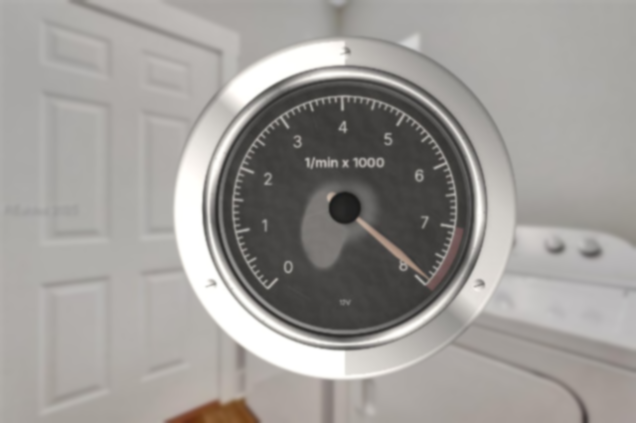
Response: 7900 rpm
